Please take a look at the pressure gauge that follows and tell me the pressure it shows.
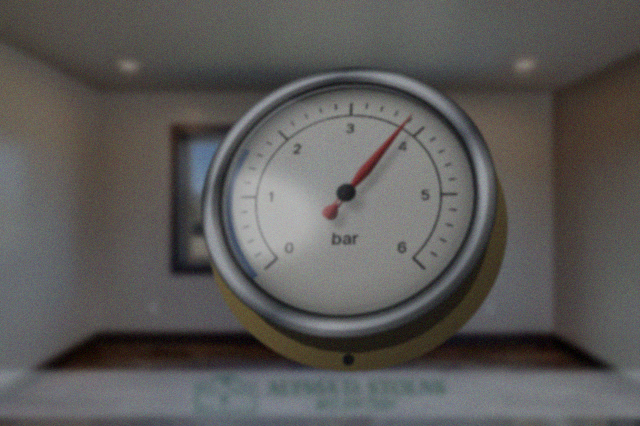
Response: 3.8 bar
